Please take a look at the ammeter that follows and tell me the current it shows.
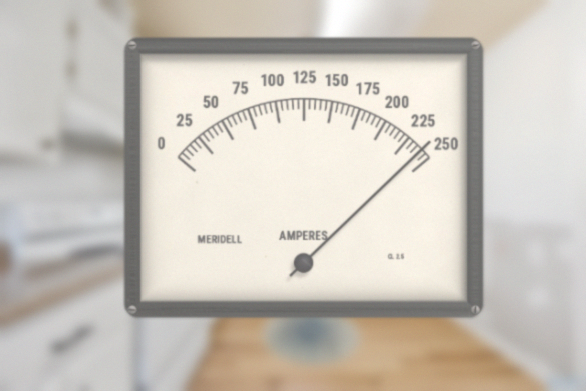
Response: 240 A
